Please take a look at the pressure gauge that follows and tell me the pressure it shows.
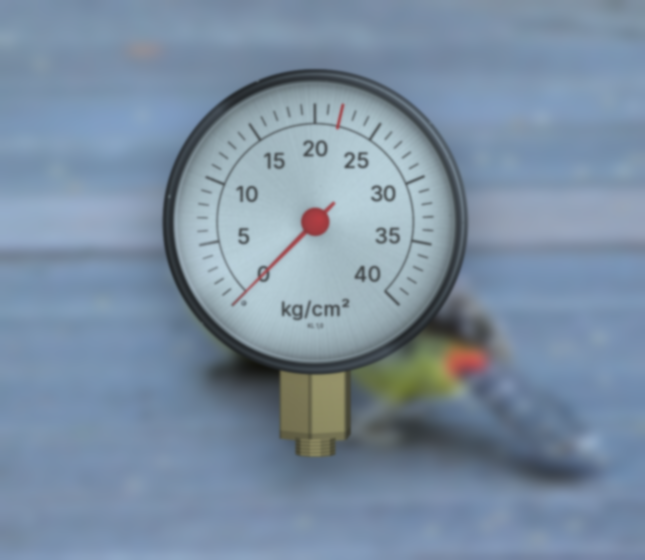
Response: 0 kg/cm²
